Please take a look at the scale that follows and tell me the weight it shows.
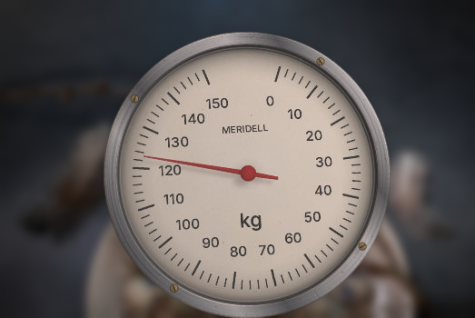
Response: 123 kg
